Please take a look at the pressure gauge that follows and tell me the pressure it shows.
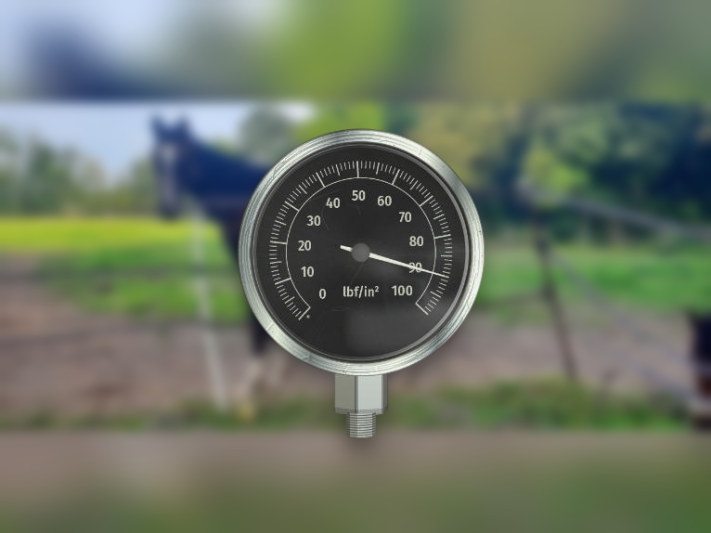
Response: 90 psi
